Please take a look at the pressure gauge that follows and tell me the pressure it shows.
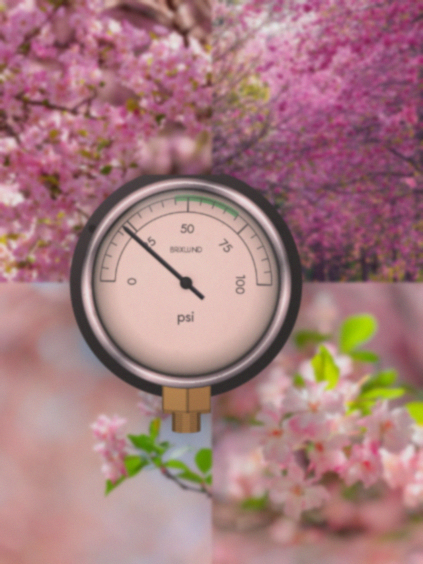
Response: 22.5 psi
